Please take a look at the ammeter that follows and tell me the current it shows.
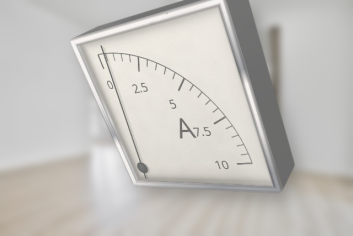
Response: 0.5 A
